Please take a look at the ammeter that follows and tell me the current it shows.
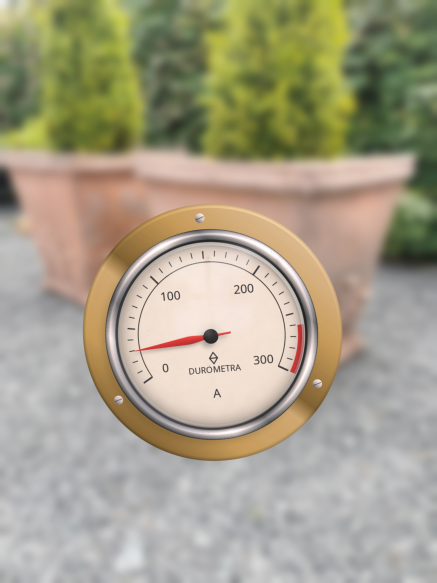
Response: 30 A
